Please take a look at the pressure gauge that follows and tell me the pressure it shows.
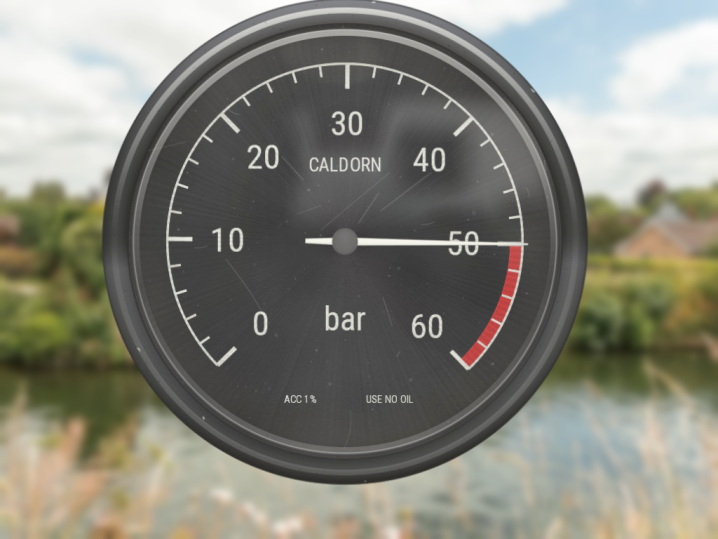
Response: 50 bar
